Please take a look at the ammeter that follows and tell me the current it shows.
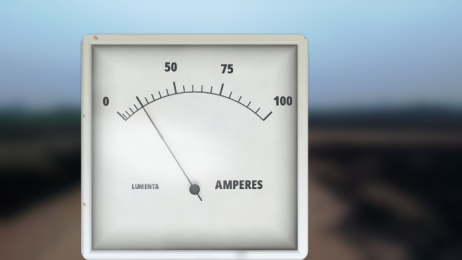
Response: 25 A
